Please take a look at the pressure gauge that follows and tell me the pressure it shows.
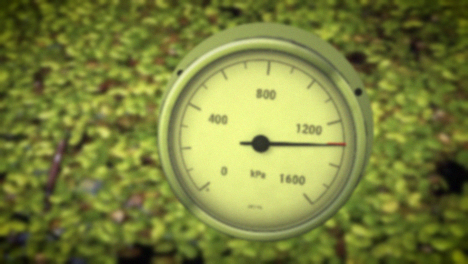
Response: 1300 kPa
